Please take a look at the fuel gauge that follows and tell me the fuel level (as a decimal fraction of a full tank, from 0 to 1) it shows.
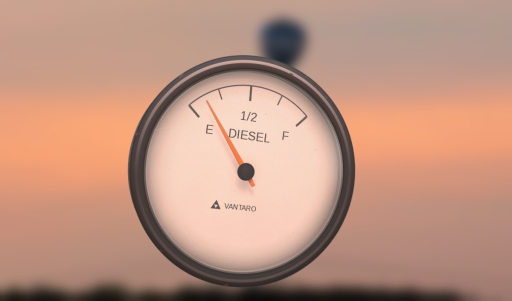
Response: 0.125
